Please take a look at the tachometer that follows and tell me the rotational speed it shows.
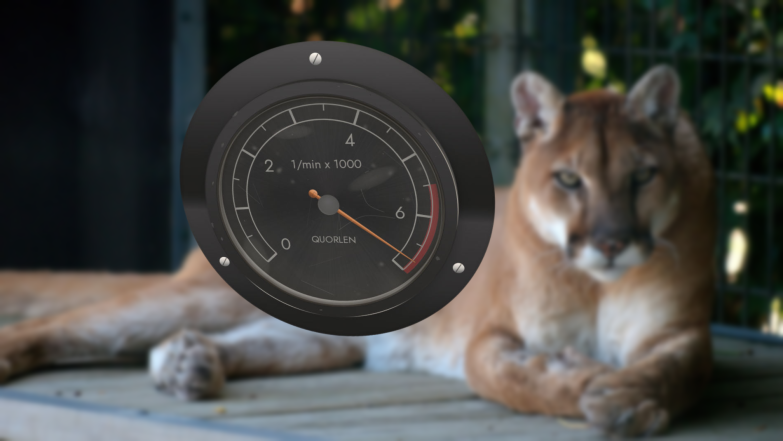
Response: 6750 rpm
